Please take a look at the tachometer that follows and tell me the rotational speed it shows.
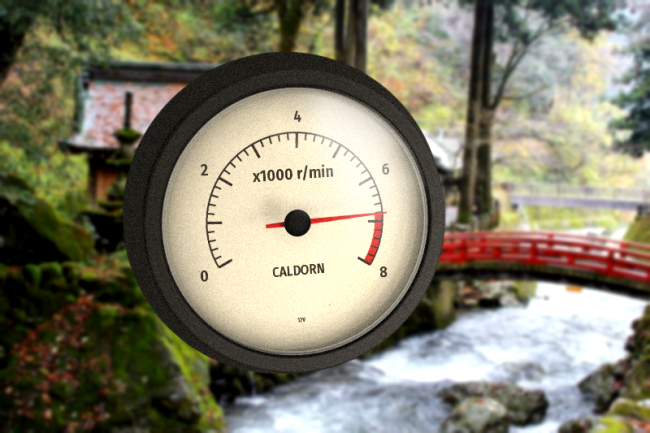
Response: 6800 rpm
